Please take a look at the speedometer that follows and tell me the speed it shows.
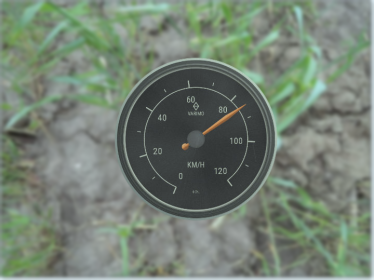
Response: 85 km/h
